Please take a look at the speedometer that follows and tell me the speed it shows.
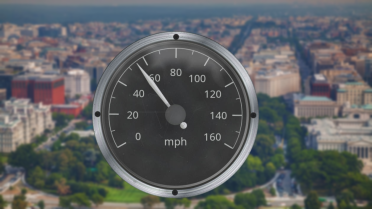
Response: 55 mph
